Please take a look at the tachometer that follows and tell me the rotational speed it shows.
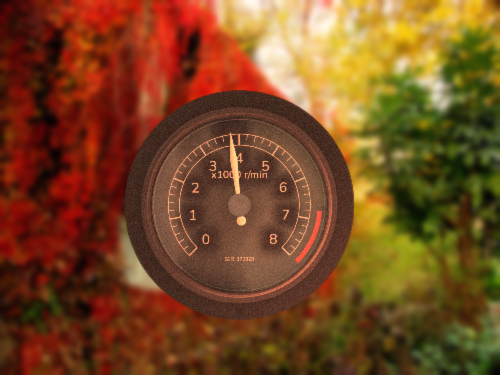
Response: 3800 rpm
